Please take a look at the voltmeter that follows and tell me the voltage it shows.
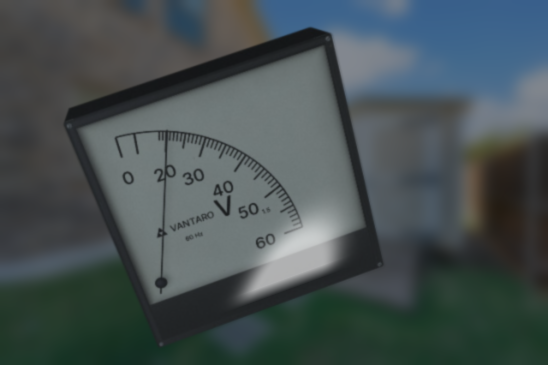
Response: 20 V
